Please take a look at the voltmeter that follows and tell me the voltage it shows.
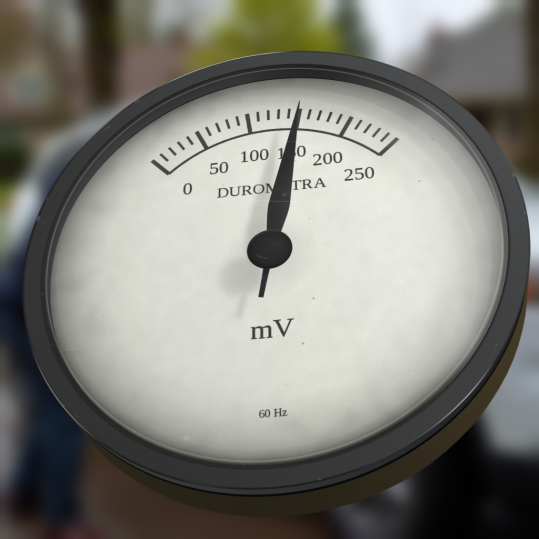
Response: 150 mV
